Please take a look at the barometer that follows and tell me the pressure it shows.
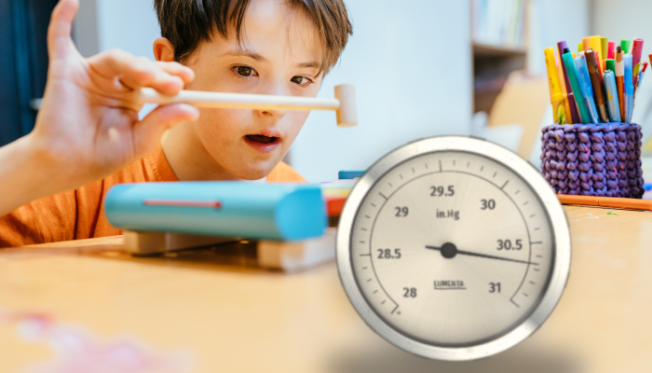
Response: 30.65 inHg
